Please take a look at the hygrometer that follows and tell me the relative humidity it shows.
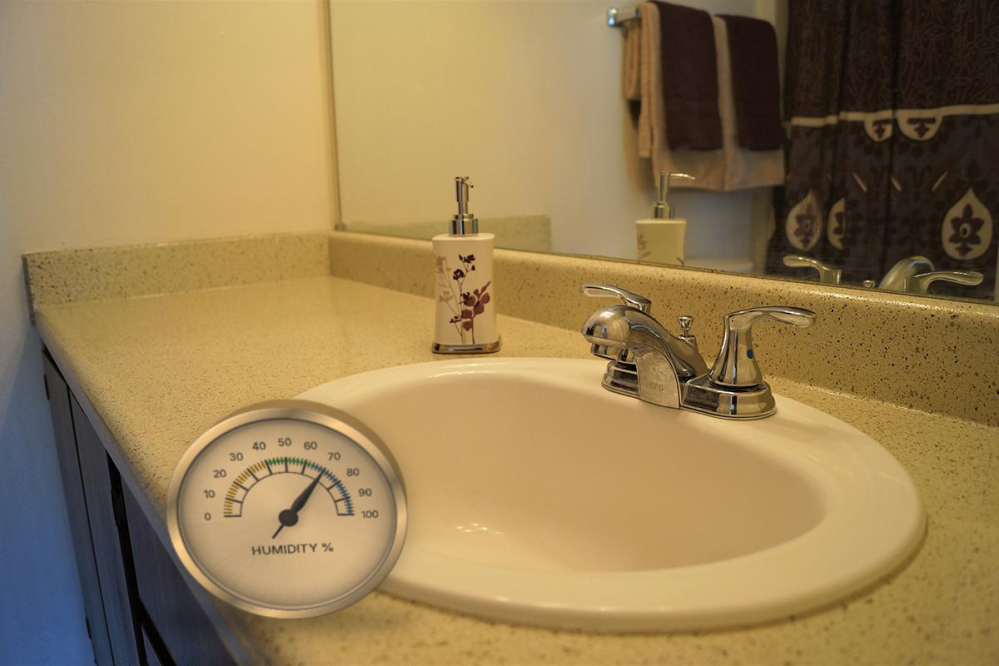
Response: 70 %
